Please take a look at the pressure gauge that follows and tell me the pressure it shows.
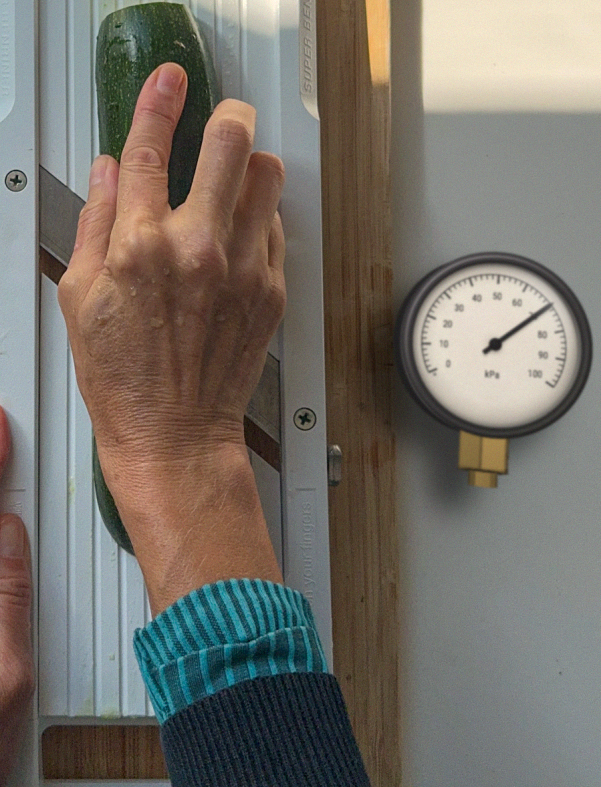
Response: 70 kPa
